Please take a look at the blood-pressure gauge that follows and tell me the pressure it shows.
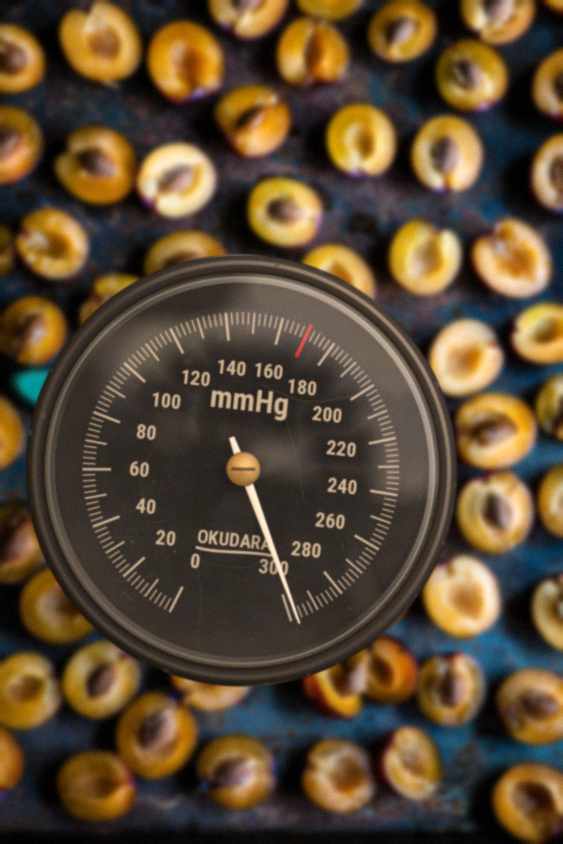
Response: 298 mmHg
